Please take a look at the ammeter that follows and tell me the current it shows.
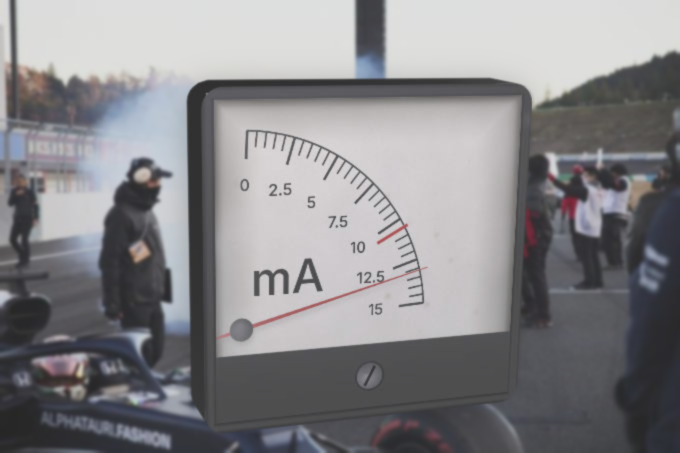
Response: 13 mA
